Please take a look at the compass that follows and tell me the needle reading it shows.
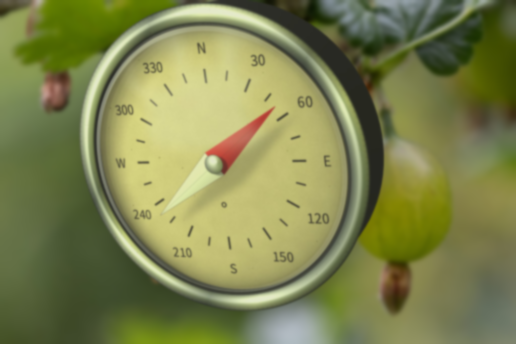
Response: 52.5 °
